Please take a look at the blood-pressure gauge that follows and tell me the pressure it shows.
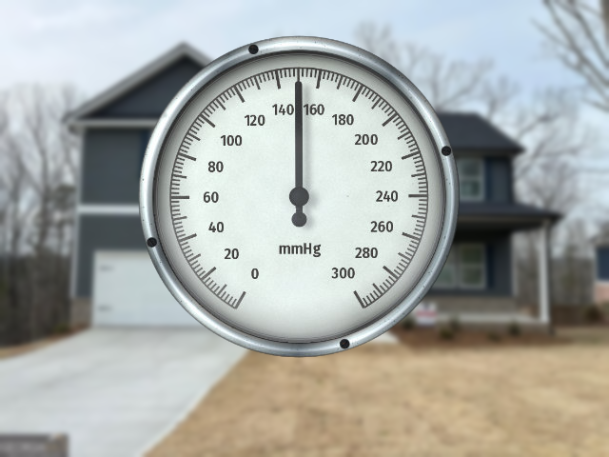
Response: 150 mmHg
